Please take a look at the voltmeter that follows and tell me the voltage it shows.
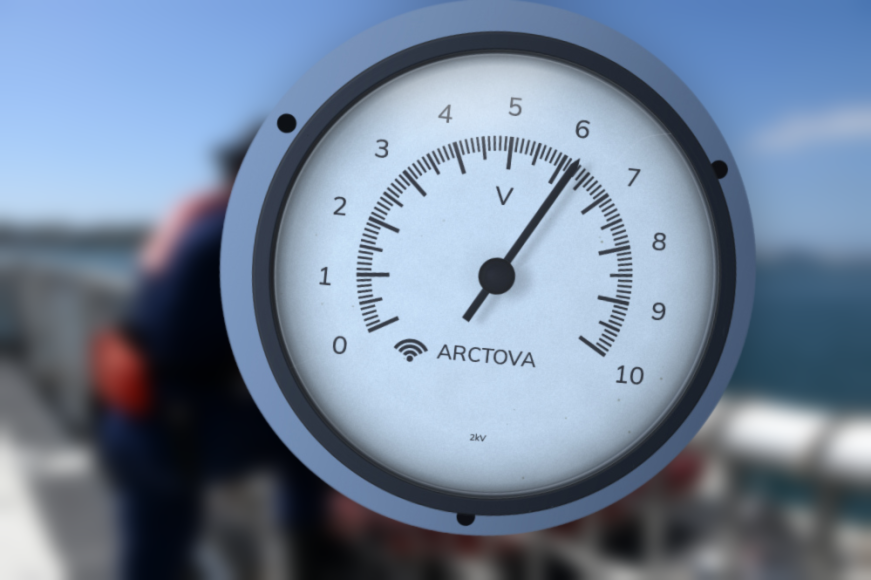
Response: 6.2 V
